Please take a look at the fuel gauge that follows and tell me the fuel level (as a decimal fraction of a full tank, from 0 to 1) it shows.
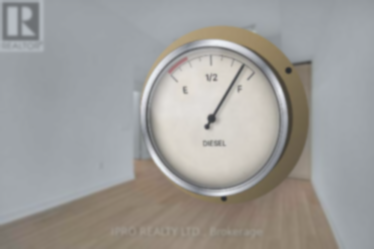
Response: 0.875
